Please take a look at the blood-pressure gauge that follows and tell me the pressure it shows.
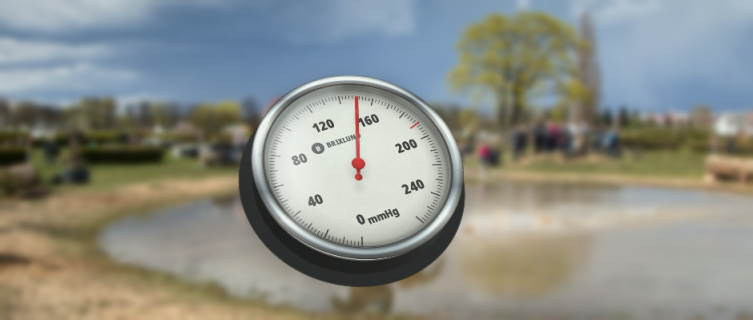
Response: 150 mmHg
